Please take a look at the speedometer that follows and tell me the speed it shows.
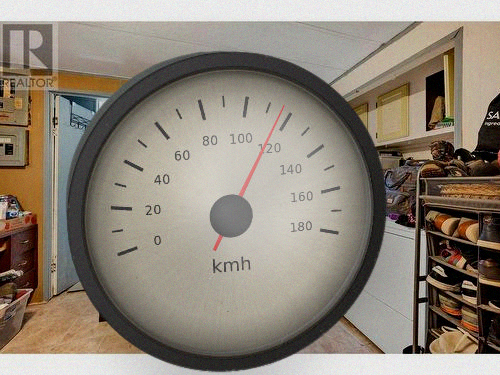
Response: 115 km/h
